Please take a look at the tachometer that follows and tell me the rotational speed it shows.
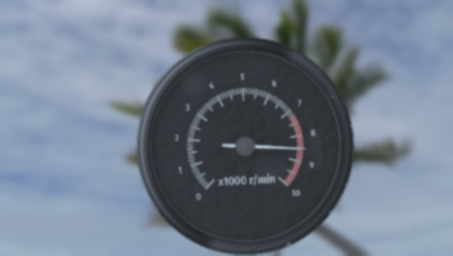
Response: 8500 rpm
